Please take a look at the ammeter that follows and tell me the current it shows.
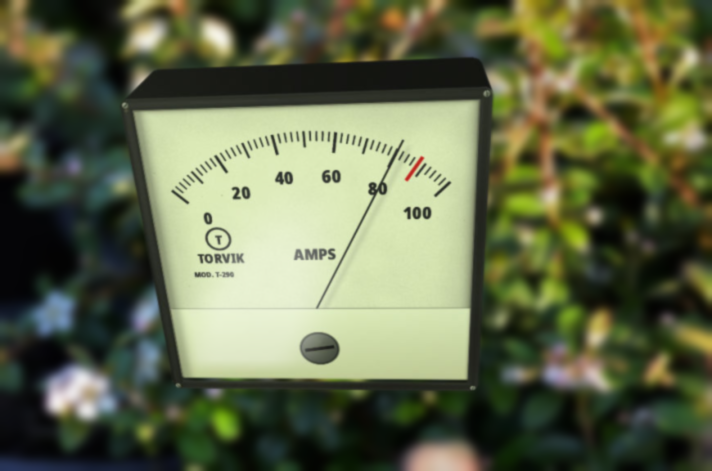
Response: 80 A
